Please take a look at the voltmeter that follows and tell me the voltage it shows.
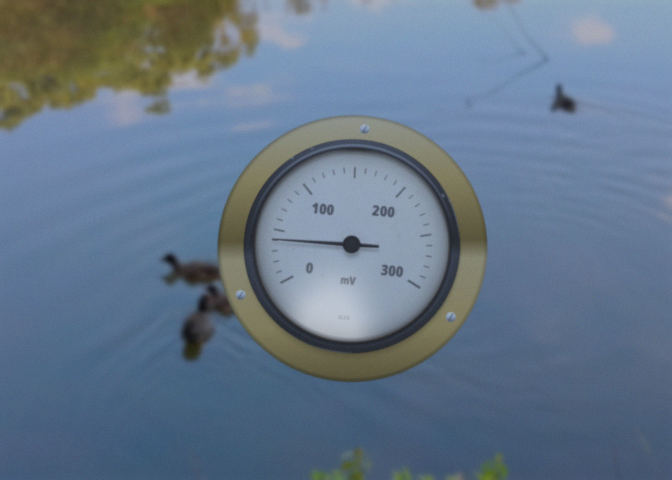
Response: 40 mV
